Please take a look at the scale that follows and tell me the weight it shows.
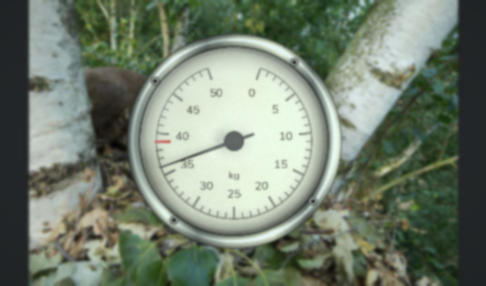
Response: 36 kg
